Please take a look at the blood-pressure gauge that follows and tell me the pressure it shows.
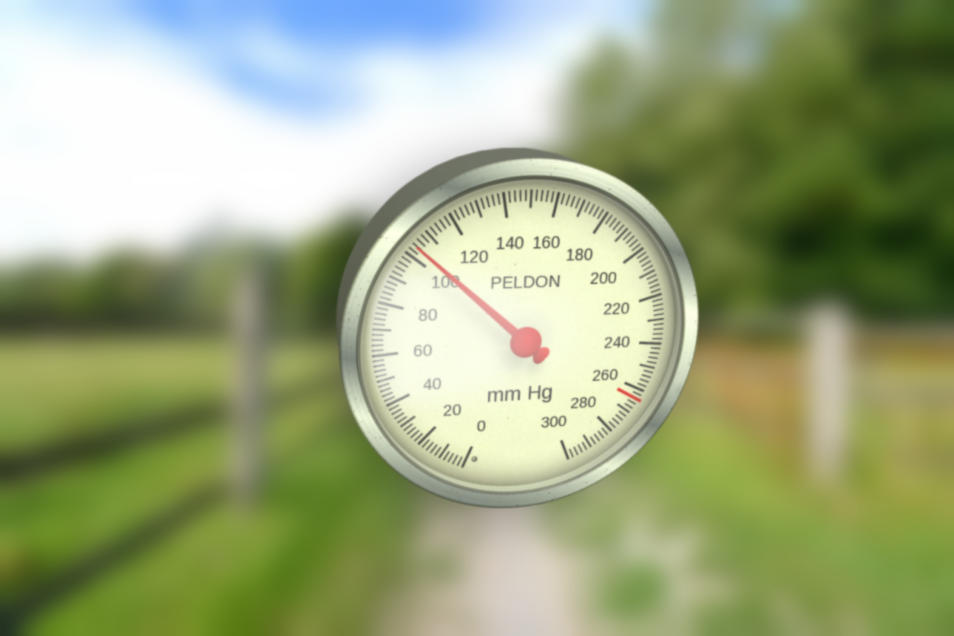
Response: 104 mmHg
